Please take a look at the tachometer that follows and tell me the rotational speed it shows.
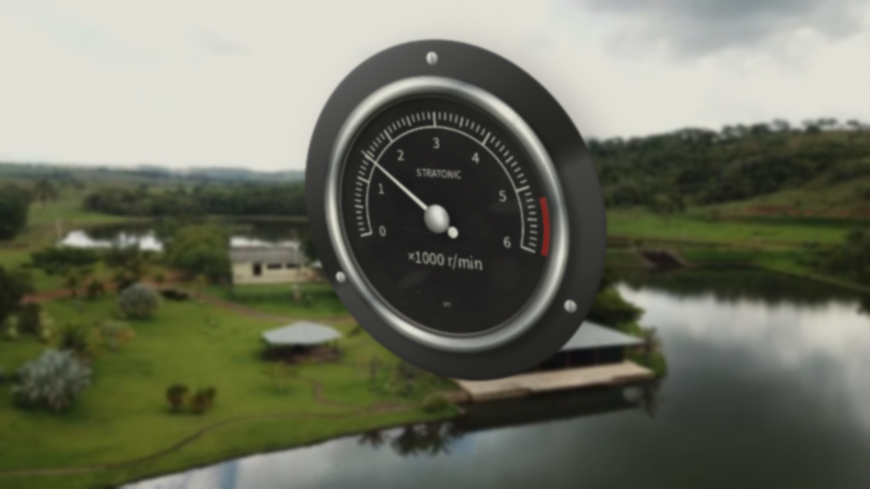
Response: 1500 rpm
